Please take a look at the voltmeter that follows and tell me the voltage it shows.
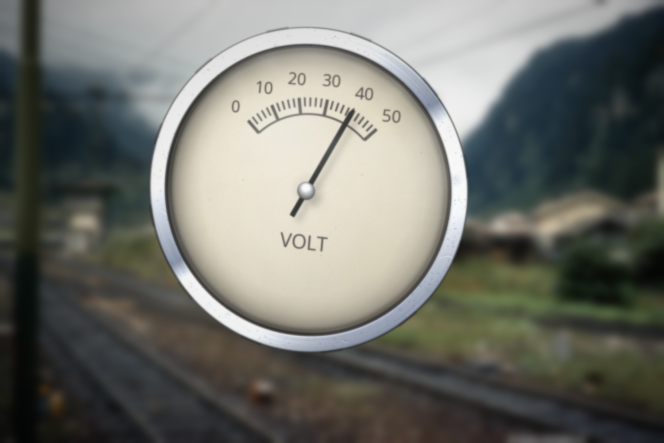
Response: 40 V
